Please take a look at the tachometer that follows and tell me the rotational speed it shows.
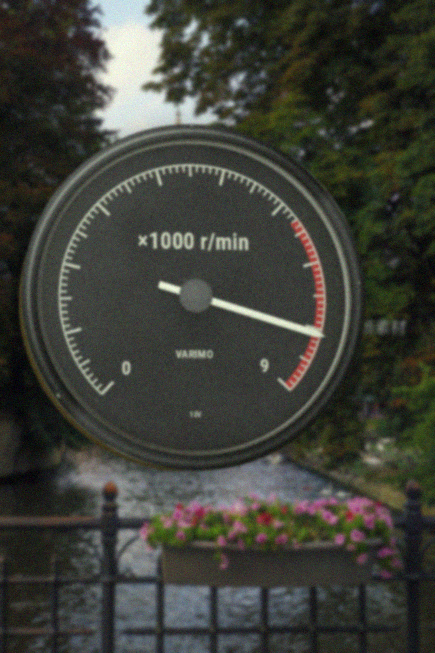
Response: 8100 rpm
